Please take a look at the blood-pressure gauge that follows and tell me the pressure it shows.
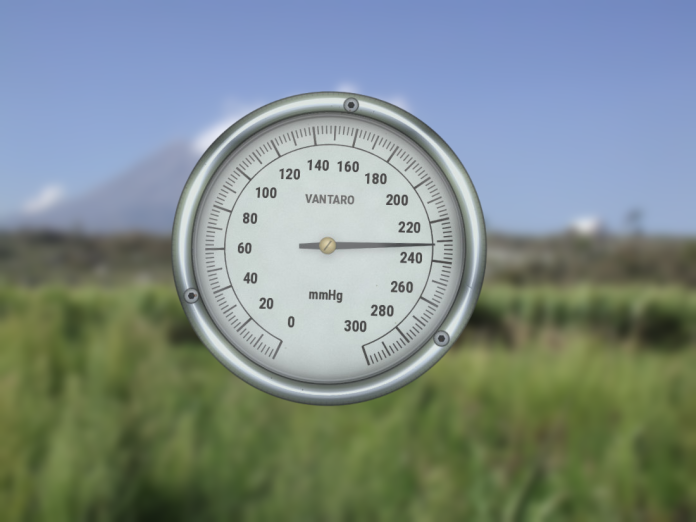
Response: 232 mmHg
